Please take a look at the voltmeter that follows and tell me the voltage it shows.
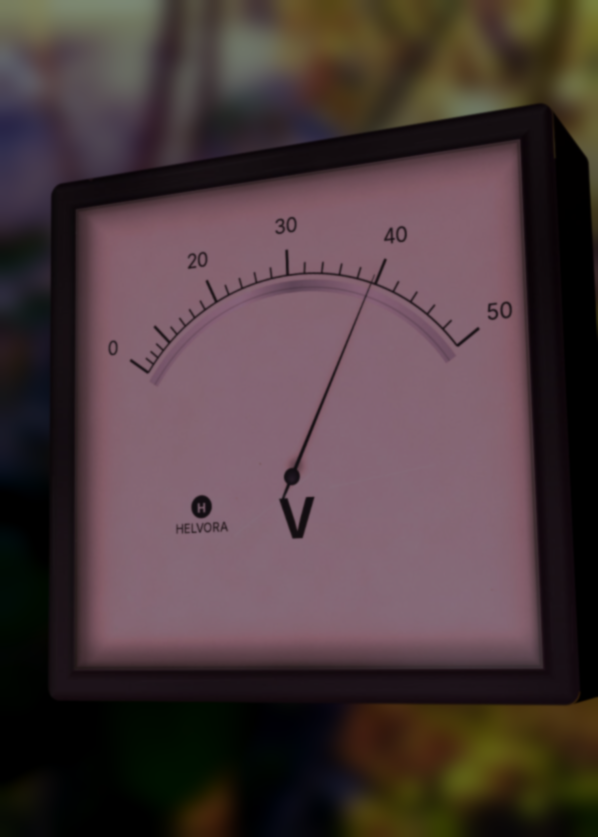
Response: 40 V
